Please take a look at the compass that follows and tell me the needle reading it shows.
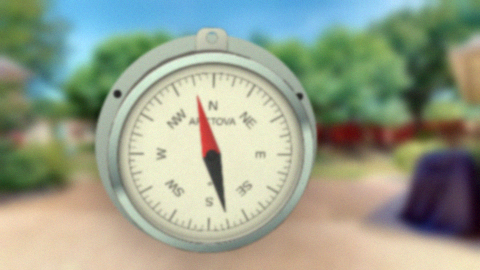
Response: 345 °
